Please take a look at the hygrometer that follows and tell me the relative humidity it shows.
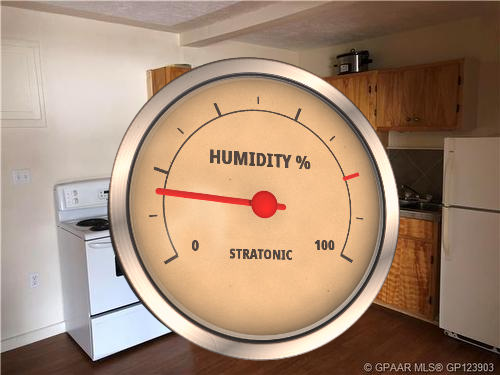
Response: 15 %
